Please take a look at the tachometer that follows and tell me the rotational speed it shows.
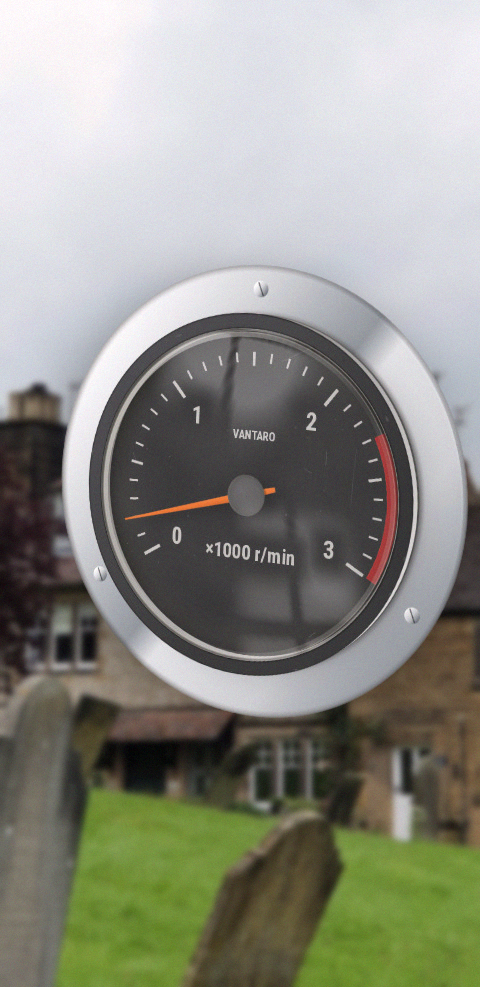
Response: 200 rpm
